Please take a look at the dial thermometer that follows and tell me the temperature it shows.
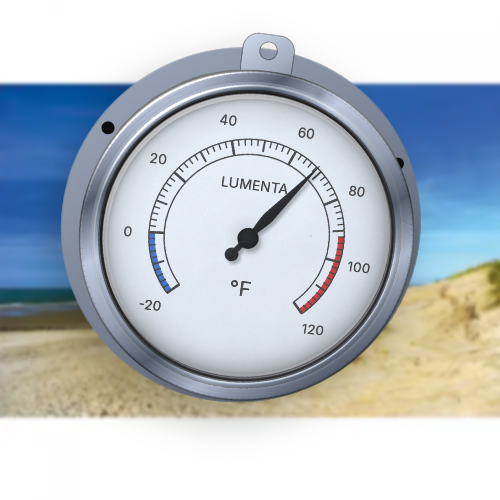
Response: 68 °F
